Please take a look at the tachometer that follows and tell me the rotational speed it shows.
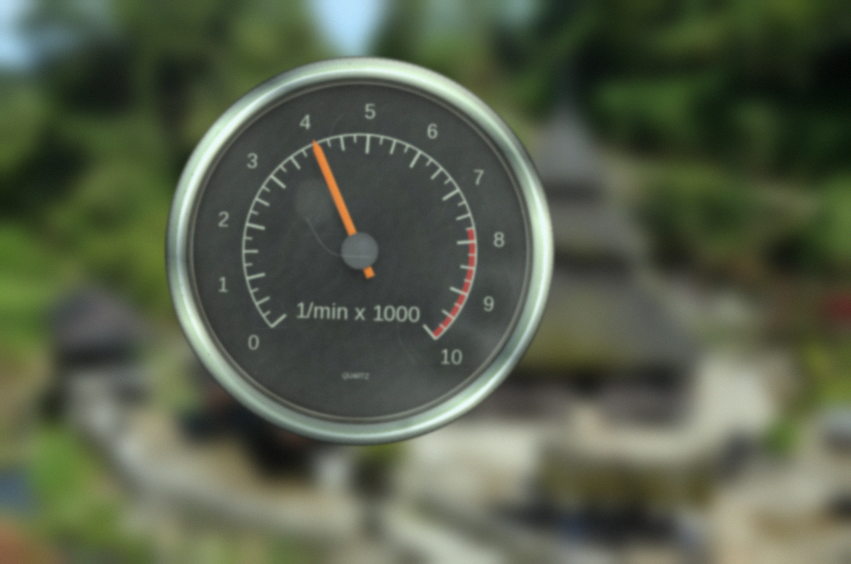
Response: 4000 rpm
